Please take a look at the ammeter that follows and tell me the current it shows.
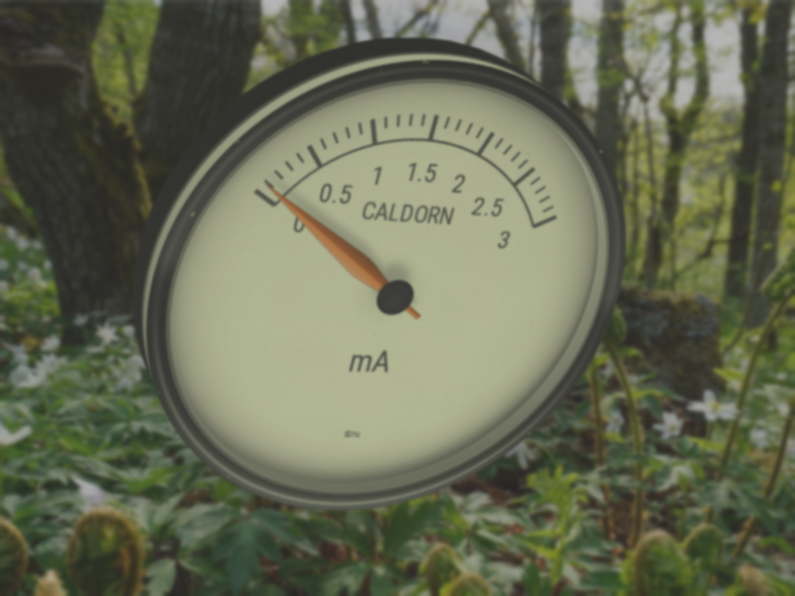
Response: 0.1 mA
